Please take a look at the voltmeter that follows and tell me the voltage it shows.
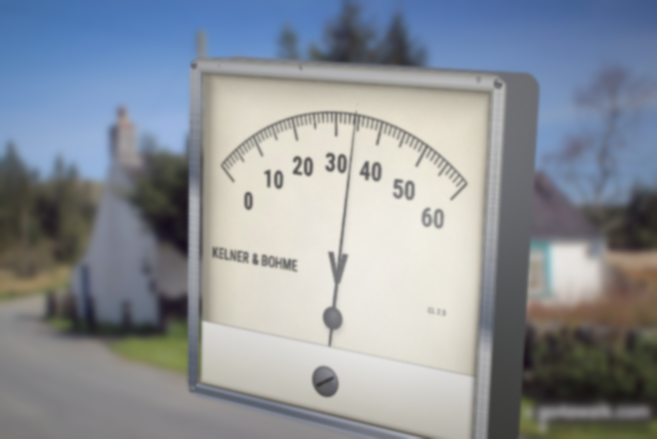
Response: 35 V
